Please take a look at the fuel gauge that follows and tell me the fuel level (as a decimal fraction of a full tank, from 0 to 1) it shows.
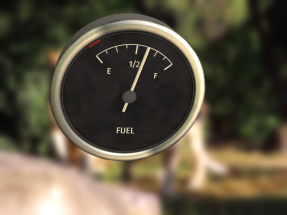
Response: 0.625
